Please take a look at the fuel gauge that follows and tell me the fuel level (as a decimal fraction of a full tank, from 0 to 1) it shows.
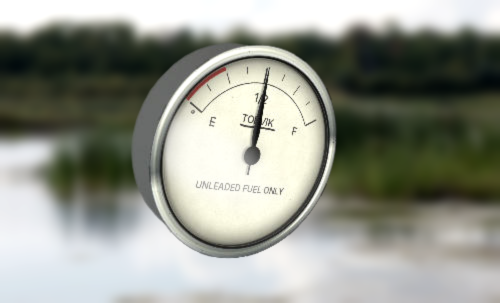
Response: 0.5
